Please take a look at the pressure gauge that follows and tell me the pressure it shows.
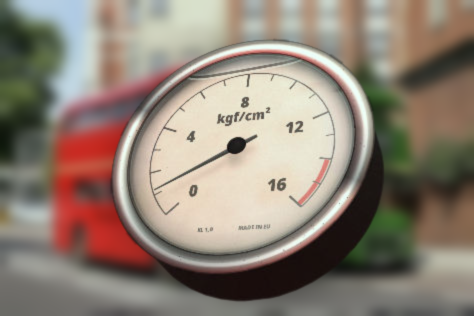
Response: 1 kg/cm²
